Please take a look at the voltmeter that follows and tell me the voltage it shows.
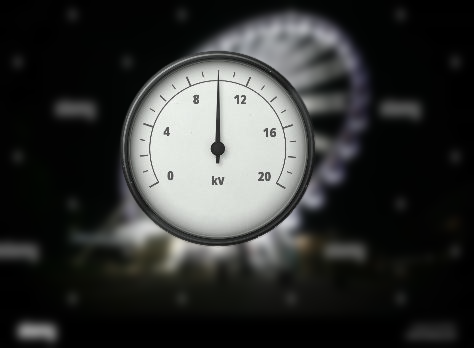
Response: 10 kV
